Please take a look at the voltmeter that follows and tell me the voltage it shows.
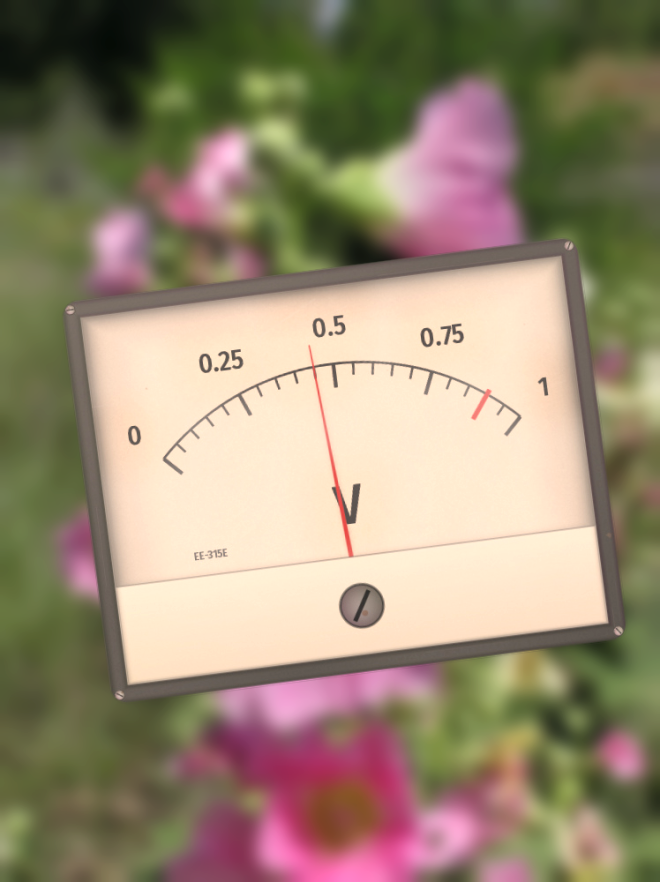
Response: 0.45 V
